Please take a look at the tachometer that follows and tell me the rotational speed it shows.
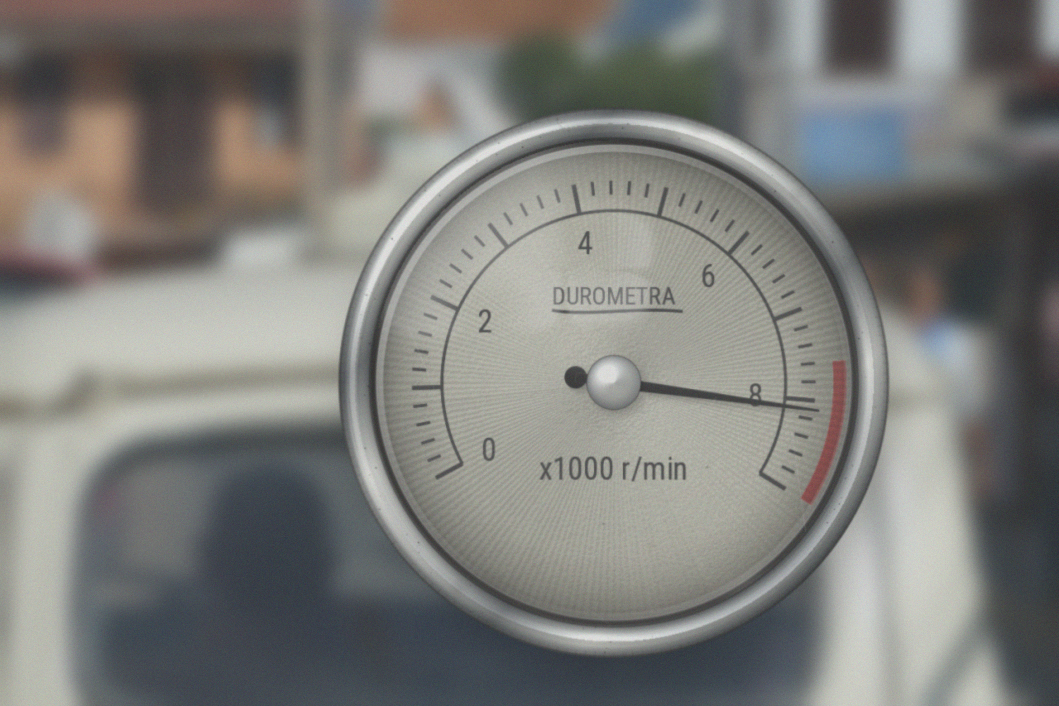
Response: 8100 rpm
